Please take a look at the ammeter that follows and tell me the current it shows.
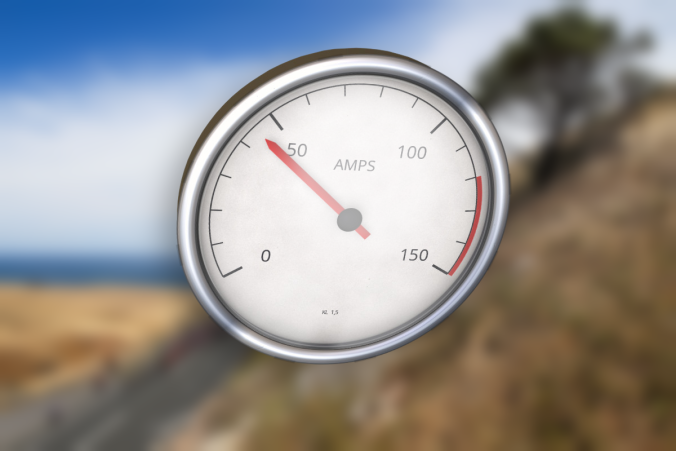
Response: 45 A
